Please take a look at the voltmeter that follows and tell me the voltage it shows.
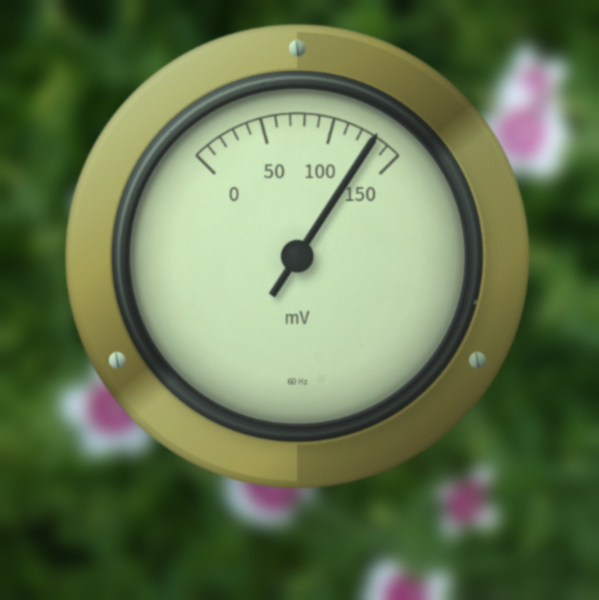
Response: 130 mV
